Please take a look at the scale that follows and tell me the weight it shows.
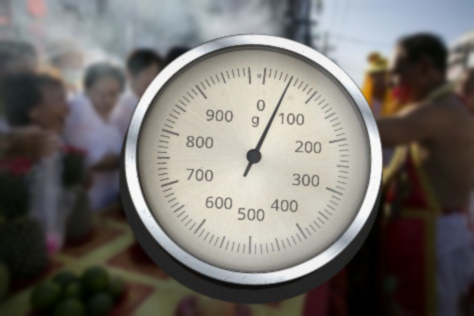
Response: 50 g
